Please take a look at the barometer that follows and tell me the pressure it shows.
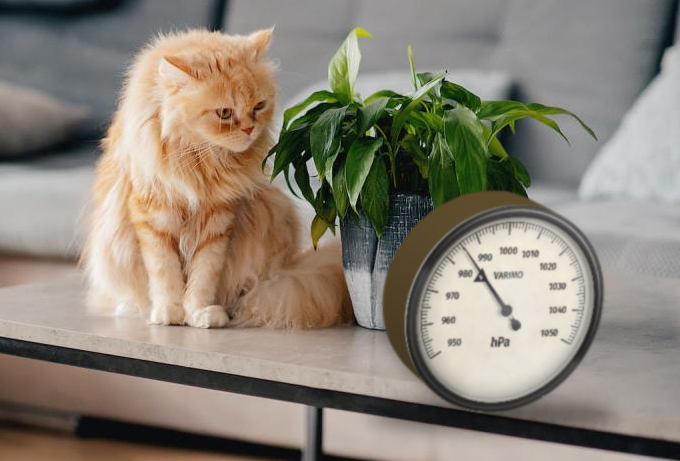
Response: 985 hPa
